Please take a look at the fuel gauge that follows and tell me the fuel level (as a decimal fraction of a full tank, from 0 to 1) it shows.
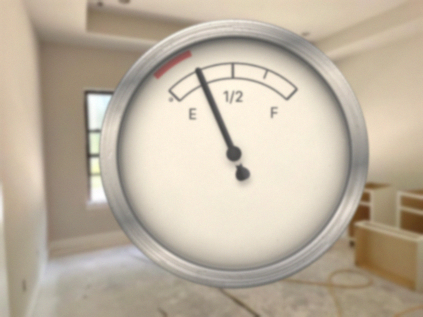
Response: 0.25
